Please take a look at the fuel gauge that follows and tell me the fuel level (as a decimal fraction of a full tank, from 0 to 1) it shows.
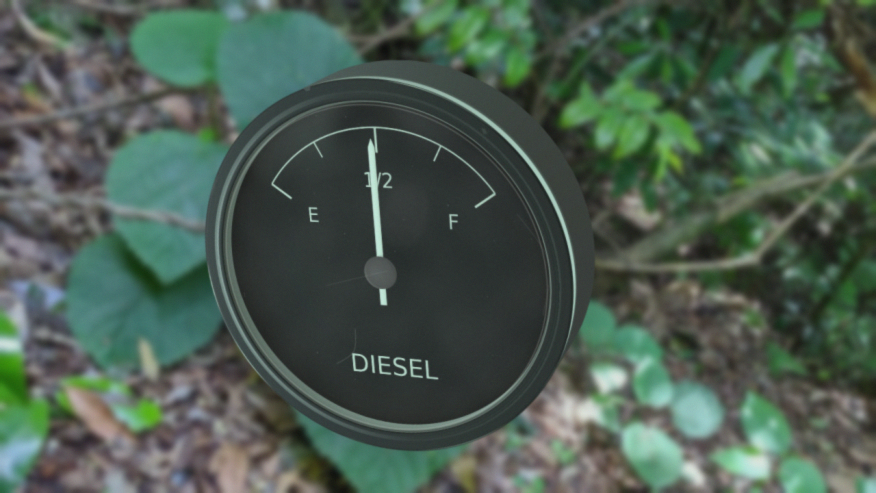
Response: 0.5
